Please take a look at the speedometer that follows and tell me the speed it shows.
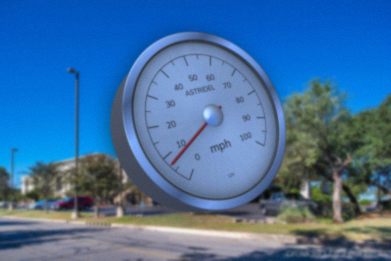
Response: 7.5 mph
